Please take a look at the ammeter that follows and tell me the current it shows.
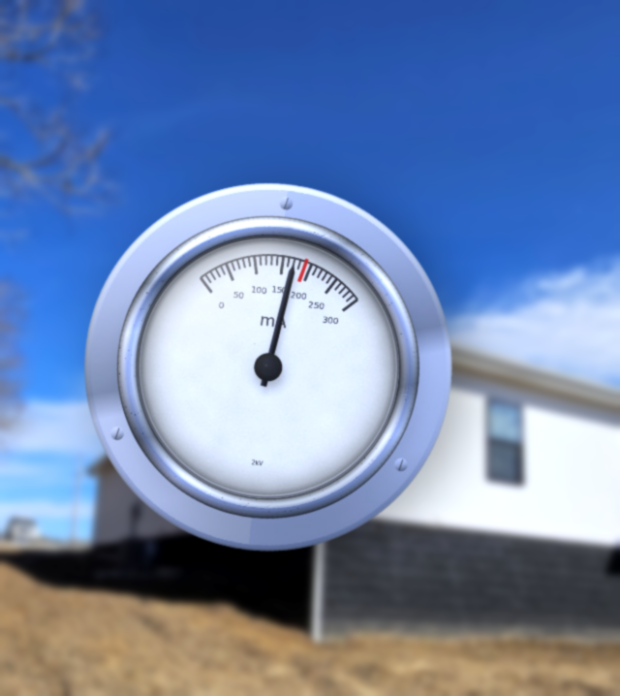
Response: 170 mA
